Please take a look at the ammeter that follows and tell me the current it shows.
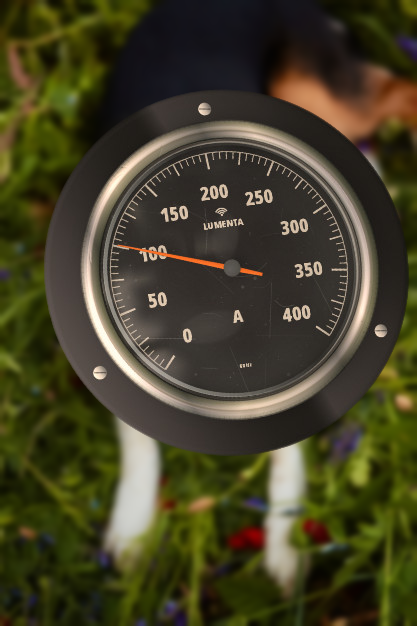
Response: 100 A
